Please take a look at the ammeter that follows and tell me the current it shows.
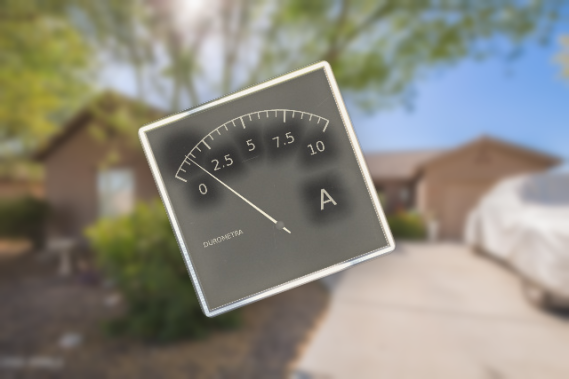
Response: 1.25 A
